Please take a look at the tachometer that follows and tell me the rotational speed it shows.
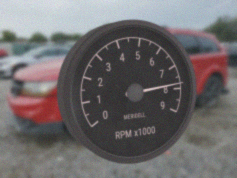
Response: 7750 rpm
